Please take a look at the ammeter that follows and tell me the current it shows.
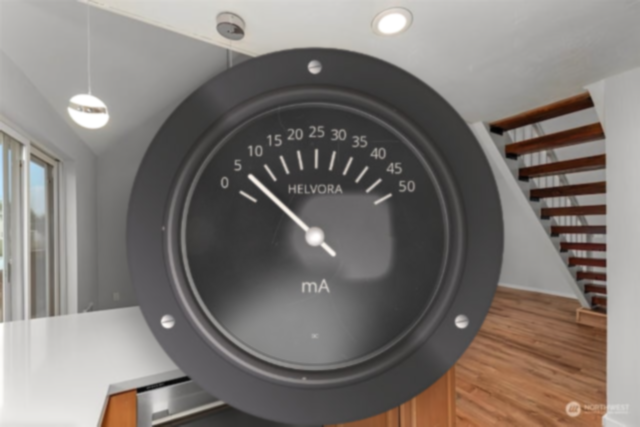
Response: 5 mA
